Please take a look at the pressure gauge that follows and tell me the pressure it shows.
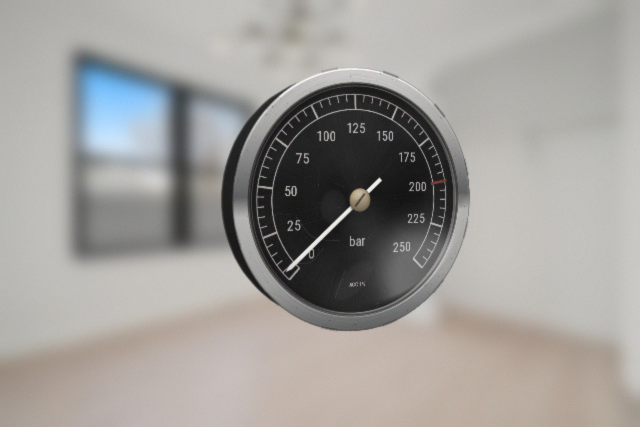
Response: 5 bar
